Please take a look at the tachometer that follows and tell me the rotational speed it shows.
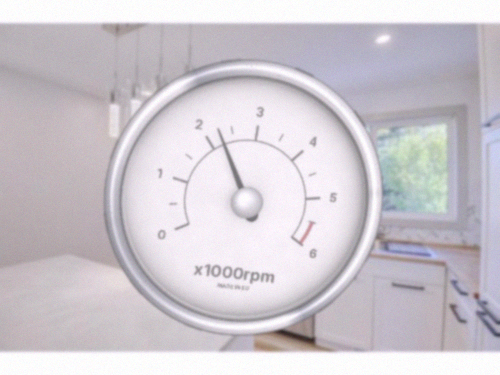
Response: 2250 rpm
